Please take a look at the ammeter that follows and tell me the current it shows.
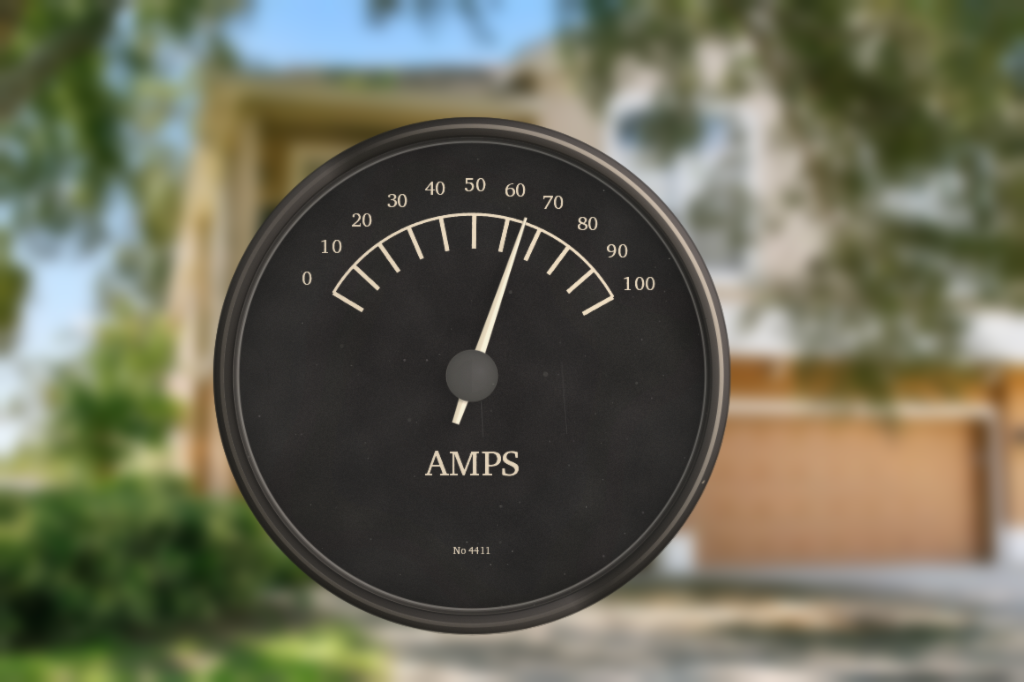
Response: 65 A
